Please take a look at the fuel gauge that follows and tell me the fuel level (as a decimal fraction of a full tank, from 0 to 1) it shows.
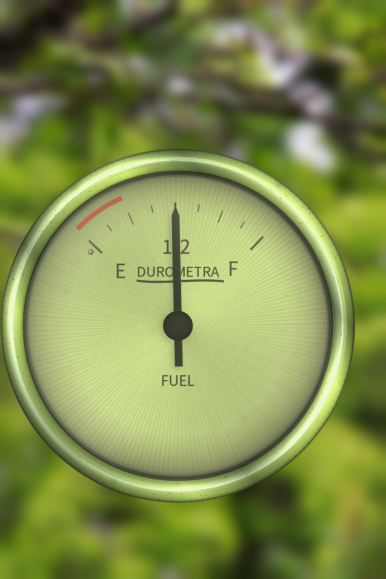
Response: 0.5
